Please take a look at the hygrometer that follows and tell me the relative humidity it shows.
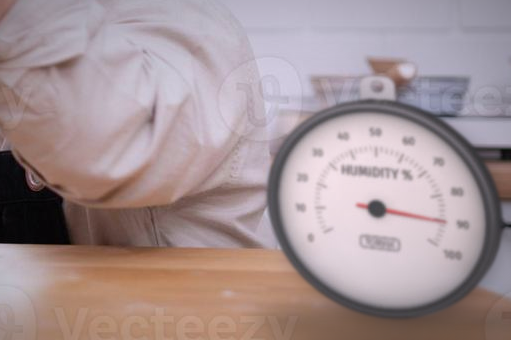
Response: 90 %
